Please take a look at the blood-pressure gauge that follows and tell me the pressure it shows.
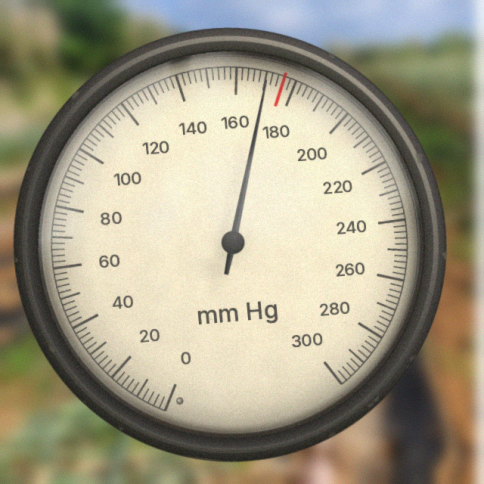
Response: 170 mmHg
